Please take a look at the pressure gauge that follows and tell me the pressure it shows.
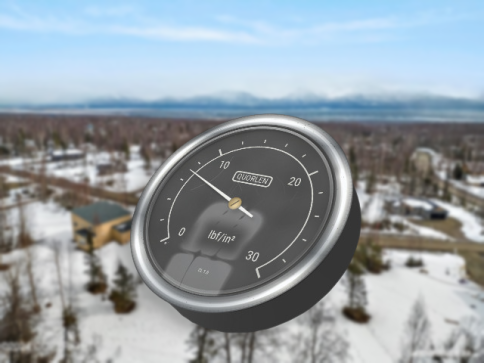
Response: 7 psi
